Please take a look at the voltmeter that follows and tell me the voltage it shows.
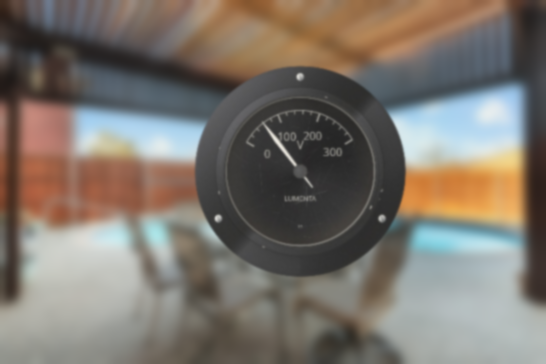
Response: 60 V
